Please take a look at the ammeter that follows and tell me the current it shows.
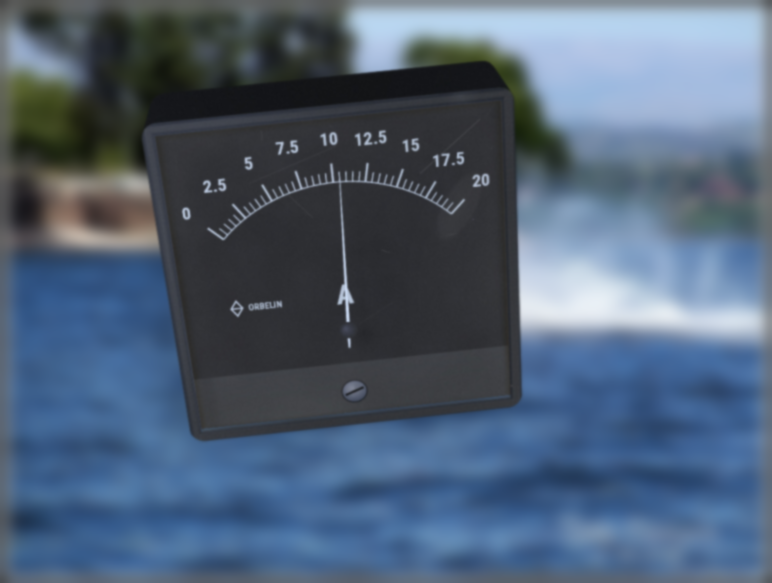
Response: 10.5 A
